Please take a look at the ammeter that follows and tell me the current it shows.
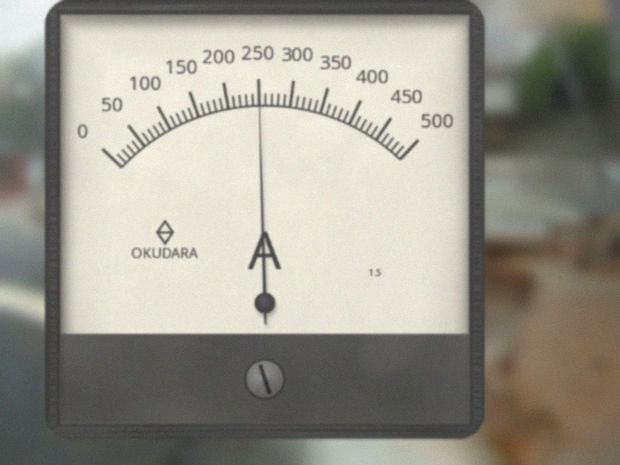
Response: 250 A
